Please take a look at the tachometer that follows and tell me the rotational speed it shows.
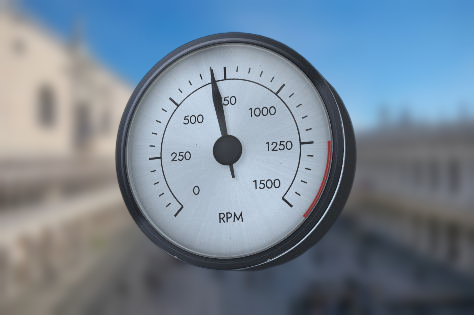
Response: 700 rpm
